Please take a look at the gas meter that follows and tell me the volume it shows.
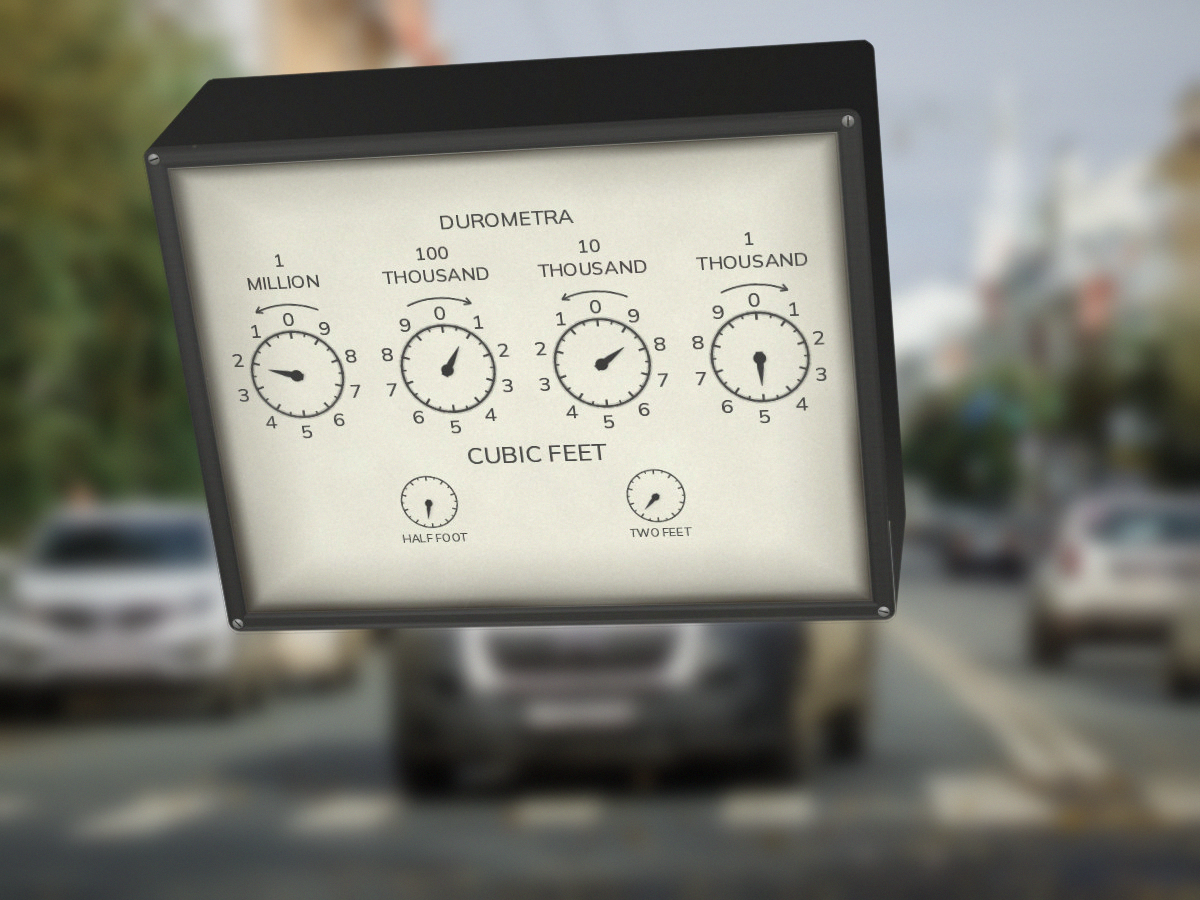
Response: 208500 ft³
